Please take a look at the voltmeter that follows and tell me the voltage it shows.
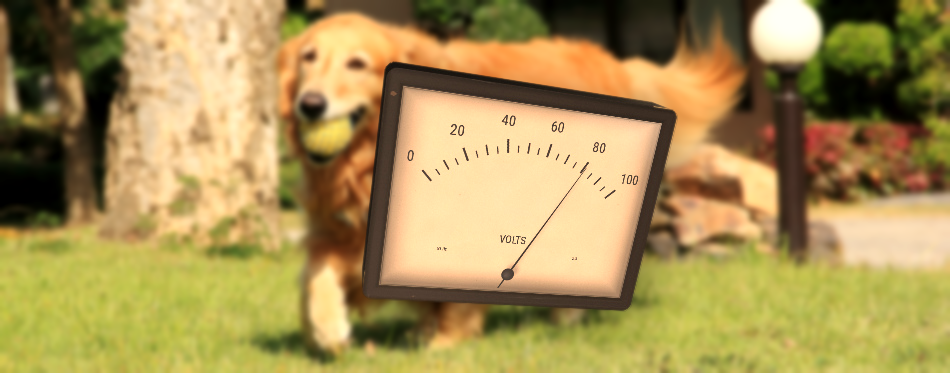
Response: 80 V
